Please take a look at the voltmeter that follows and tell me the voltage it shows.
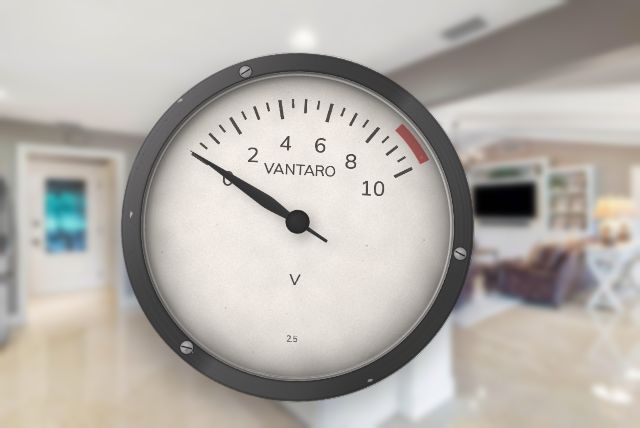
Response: 0 V
